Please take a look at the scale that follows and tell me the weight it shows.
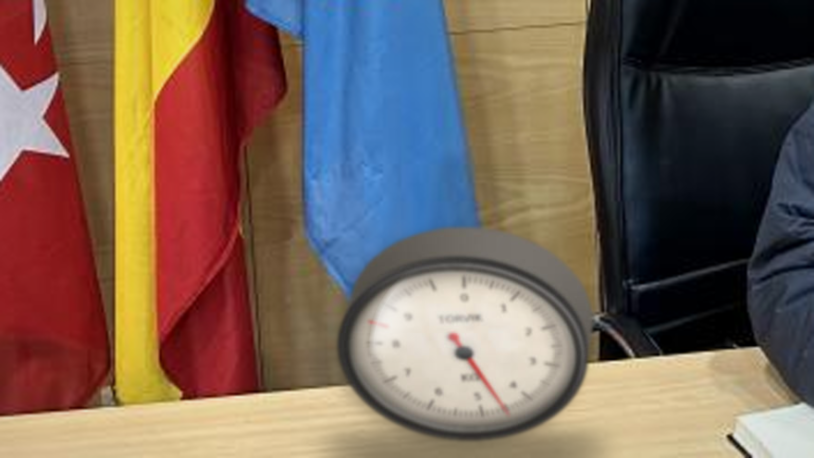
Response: 4.5 kg
